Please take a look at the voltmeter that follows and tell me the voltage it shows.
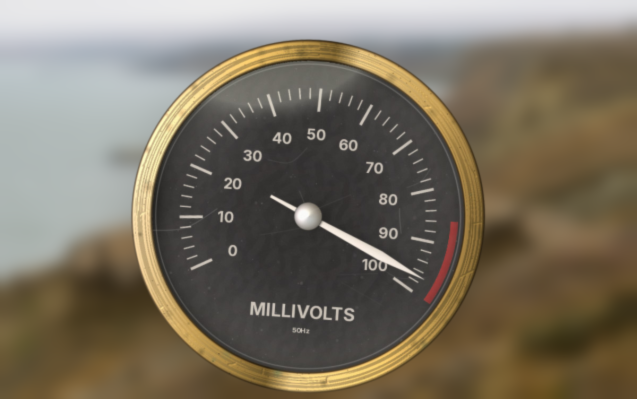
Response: 97 mV
